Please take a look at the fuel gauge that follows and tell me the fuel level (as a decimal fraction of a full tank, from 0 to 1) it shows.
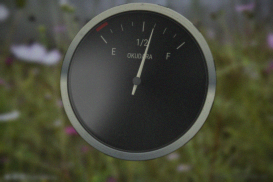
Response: 0.625
